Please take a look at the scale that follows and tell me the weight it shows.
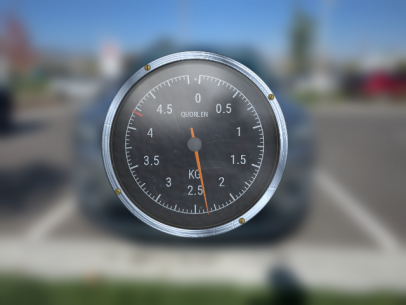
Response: 2.35 kg
